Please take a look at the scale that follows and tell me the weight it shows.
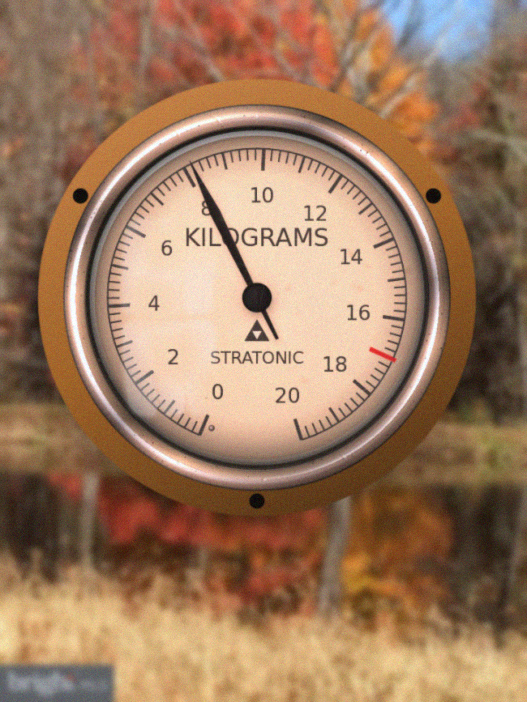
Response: 8.2 kg
